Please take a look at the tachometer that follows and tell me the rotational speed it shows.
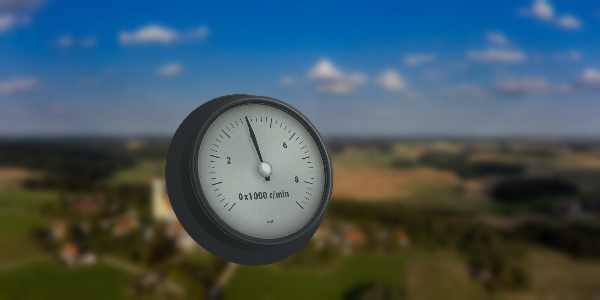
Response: 4000 rpm
